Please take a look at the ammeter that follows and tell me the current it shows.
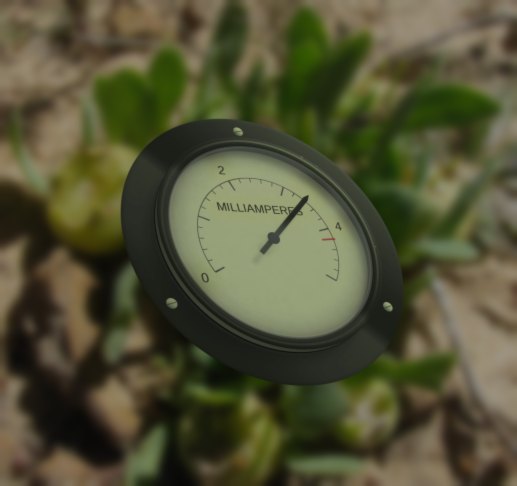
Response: 3.4 mA
